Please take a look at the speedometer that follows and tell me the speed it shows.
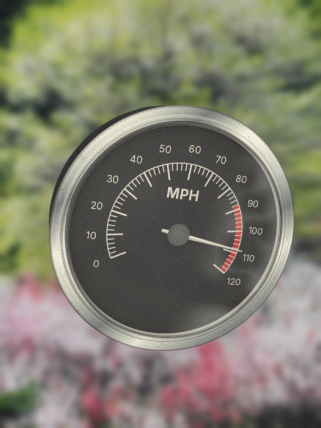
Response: 108 mph
